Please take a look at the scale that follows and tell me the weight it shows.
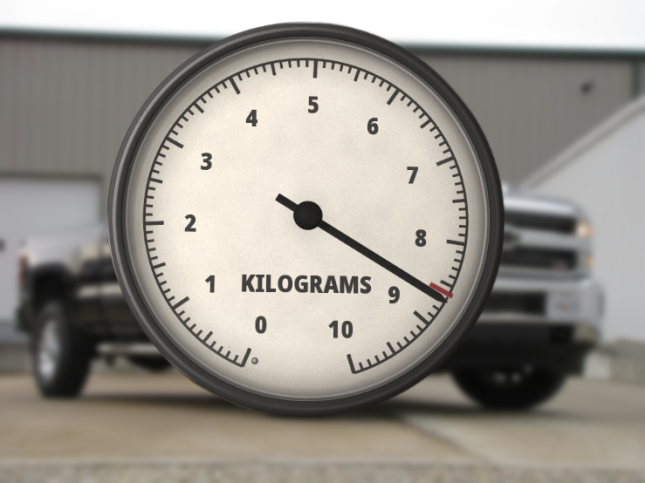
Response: 8.7 kg
